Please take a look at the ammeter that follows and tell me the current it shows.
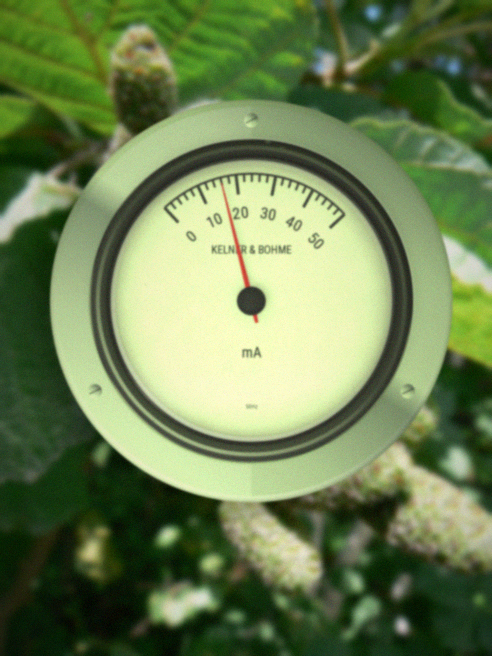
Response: 16 mA
